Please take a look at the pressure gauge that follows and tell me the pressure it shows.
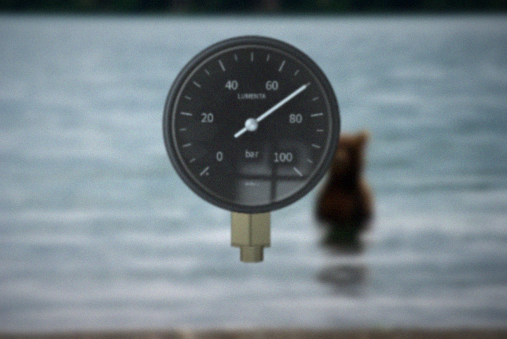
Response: 70 bar
